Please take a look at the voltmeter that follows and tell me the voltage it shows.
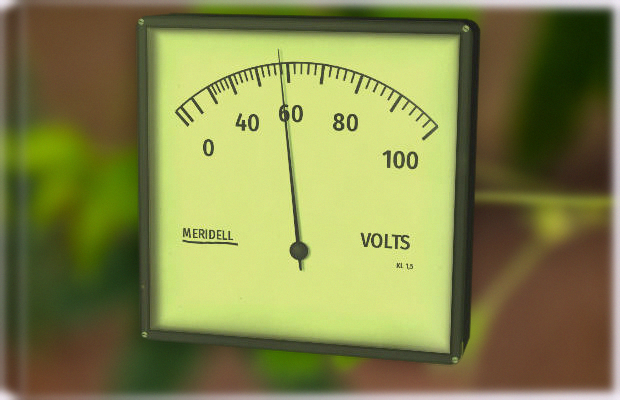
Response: 58 V
